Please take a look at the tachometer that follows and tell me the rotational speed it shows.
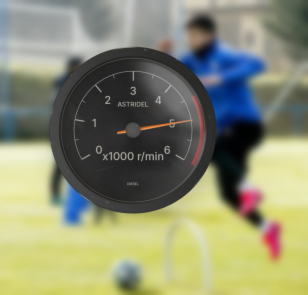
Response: 5000 rpm
